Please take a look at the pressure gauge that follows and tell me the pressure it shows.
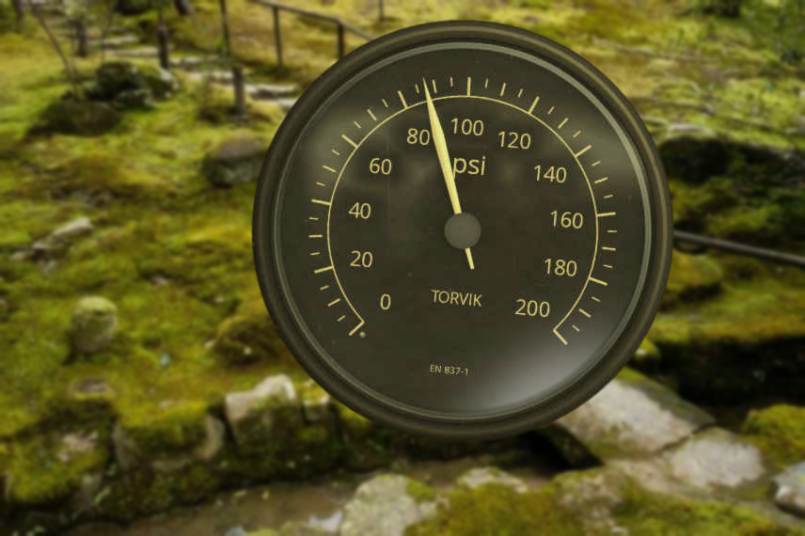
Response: 87.5 psi
